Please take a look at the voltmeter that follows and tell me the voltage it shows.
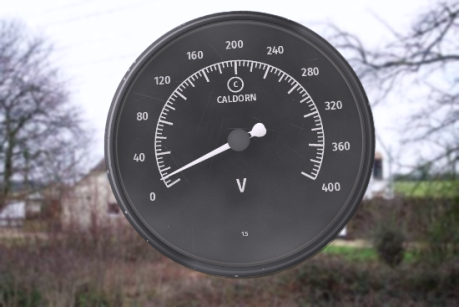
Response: 10 V
